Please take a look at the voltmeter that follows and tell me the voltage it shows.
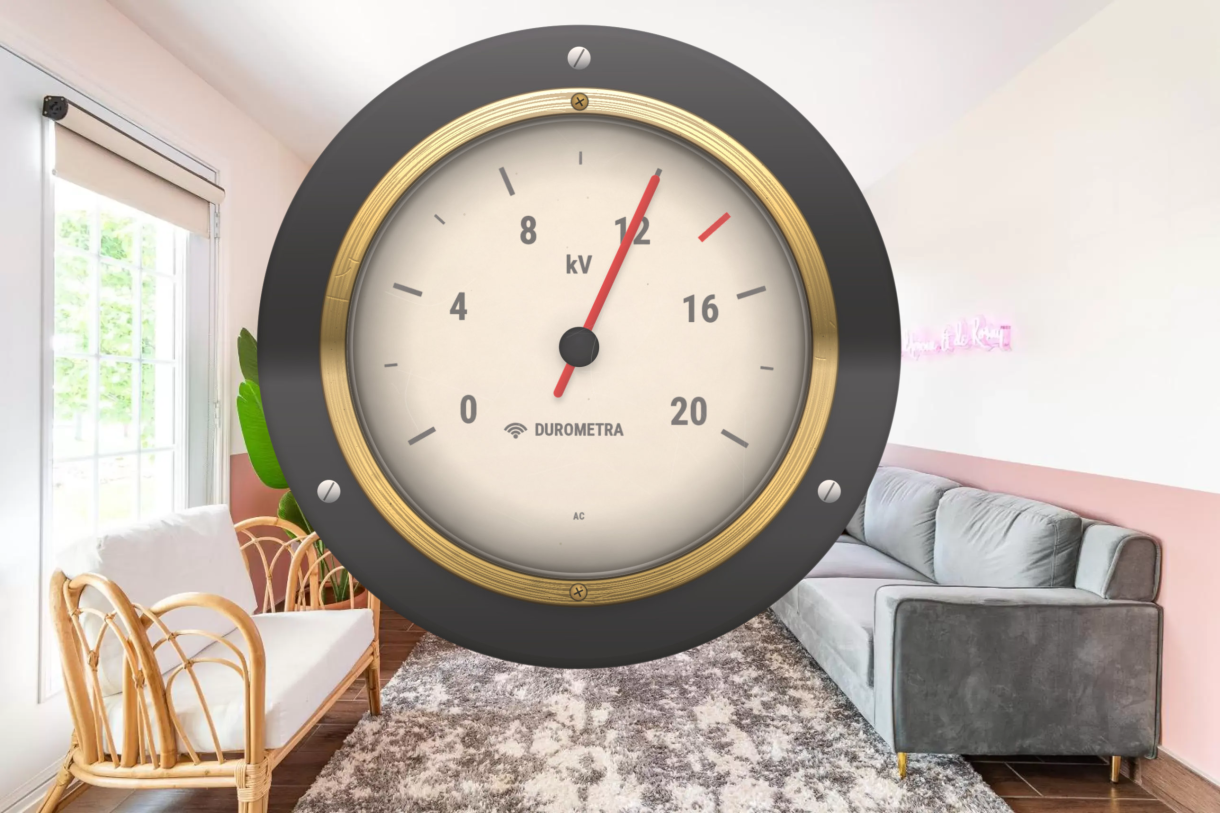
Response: 12 kV
